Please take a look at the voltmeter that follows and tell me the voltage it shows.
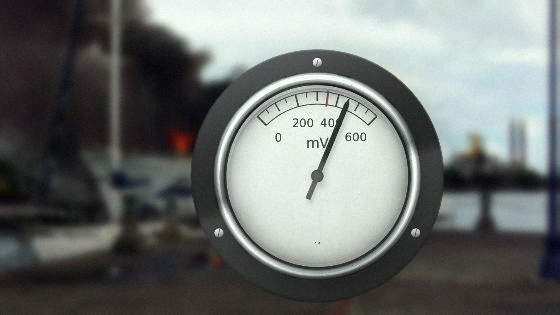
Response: 450 mV
